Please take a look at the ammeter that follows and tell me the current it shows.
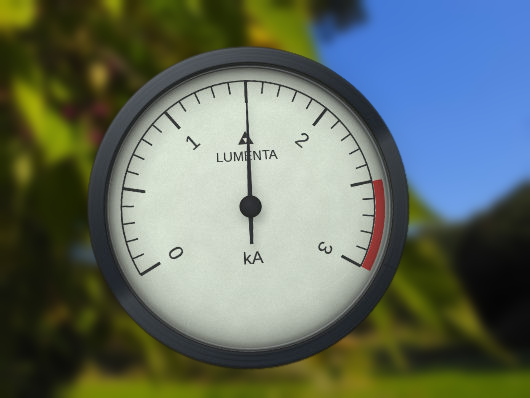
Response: 1.5 kA
